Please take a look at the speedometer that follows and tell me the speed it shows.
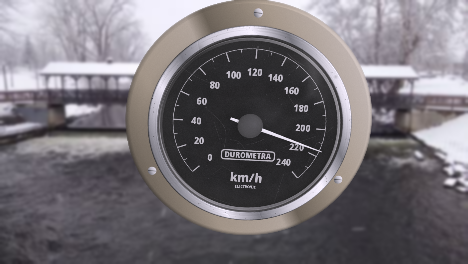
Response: 215 km/h
